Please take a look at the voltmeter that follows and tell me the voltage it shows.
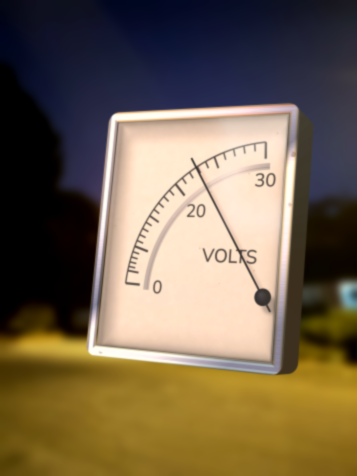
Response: 23 V
